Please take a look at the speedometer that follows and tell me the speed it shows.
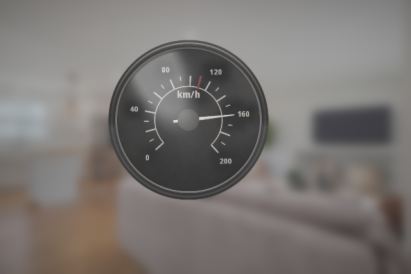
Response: 160 km/h
